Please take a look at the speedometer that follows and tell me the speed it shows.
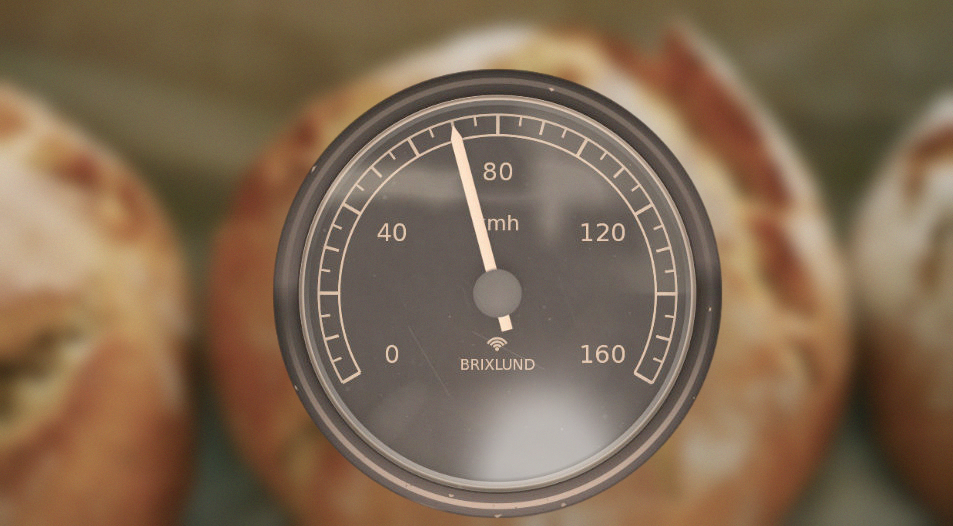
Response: 70 km/h
